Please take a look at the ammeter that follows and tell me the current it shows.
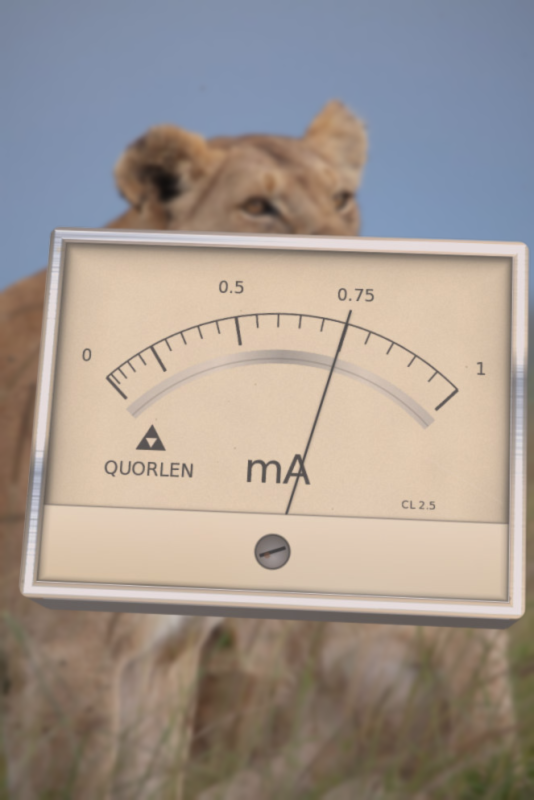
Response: 0.75 mA
